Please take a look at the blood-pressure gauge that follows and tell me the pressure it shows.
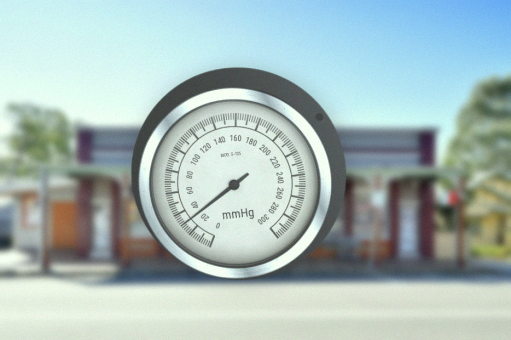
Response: 30 mmHg
